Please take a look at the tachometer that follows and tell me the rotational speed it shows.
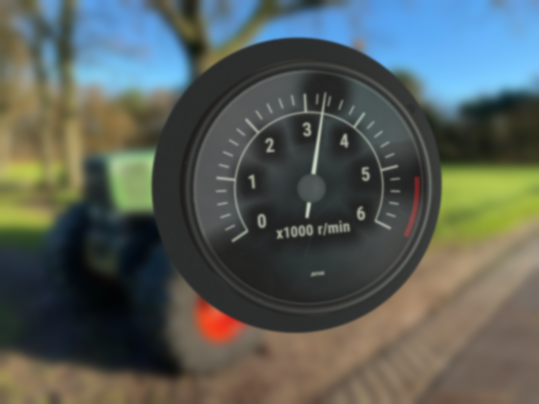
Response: 3300 rpm
